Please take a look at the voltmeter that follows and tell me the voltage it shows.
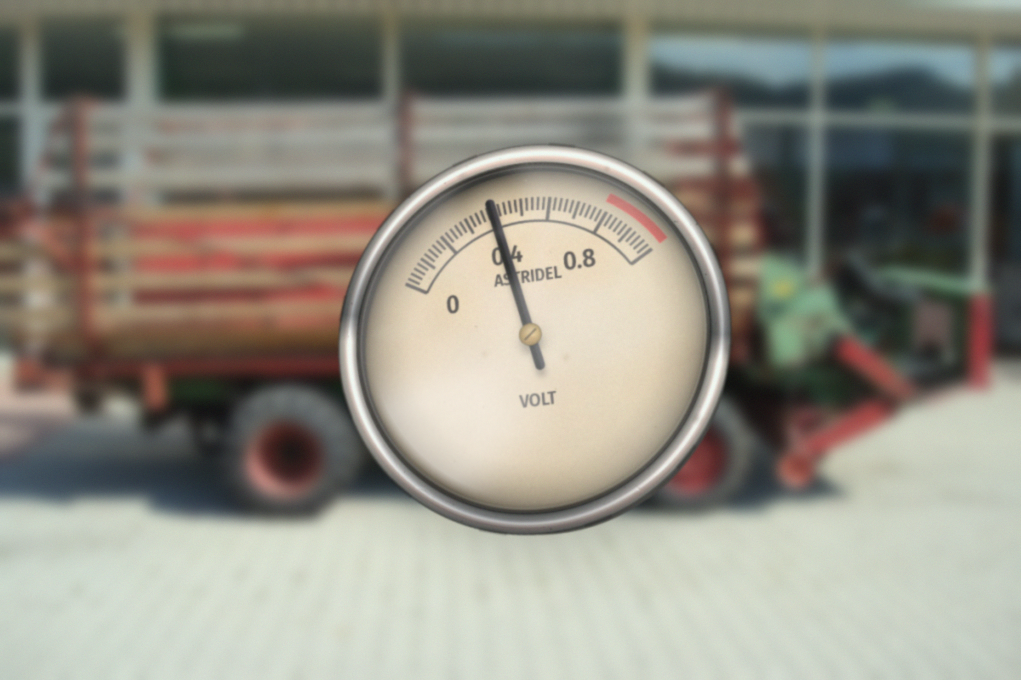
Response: 0.4 V
